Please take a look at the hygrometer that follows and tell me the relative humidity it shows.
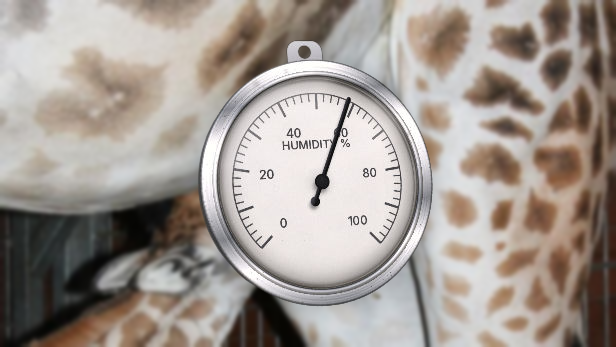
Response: 58 %
